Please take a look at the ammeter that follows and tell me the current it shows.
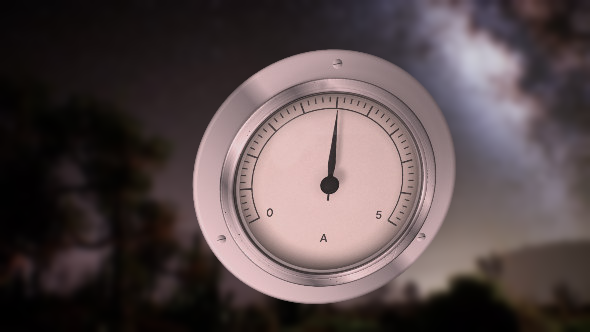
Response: 2.5 A
